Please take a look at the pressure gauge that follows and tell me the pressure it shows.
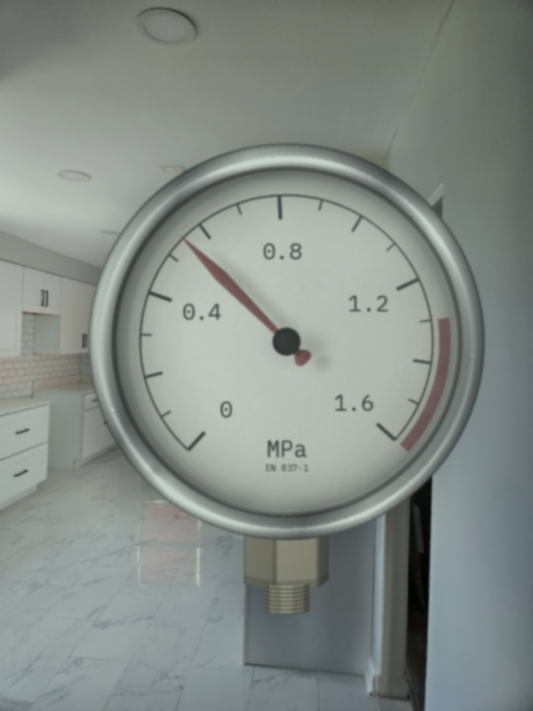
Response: 0.55 MPa
